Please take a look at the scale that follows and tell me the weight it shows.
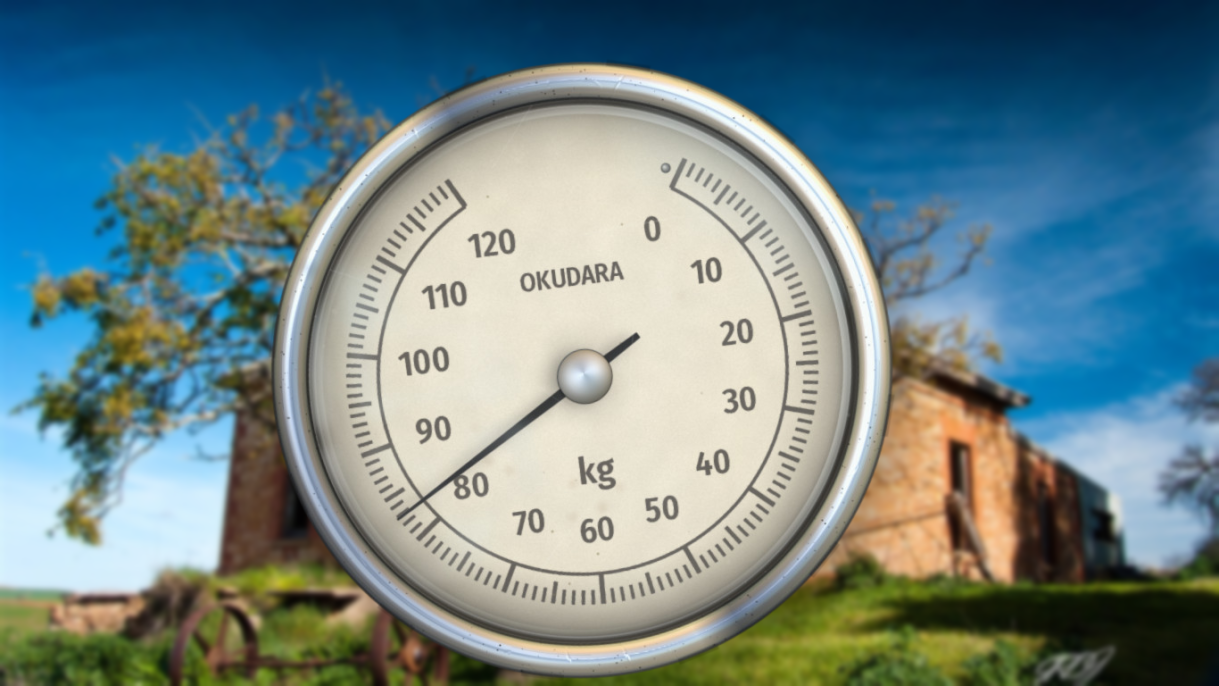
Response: 83 kg
